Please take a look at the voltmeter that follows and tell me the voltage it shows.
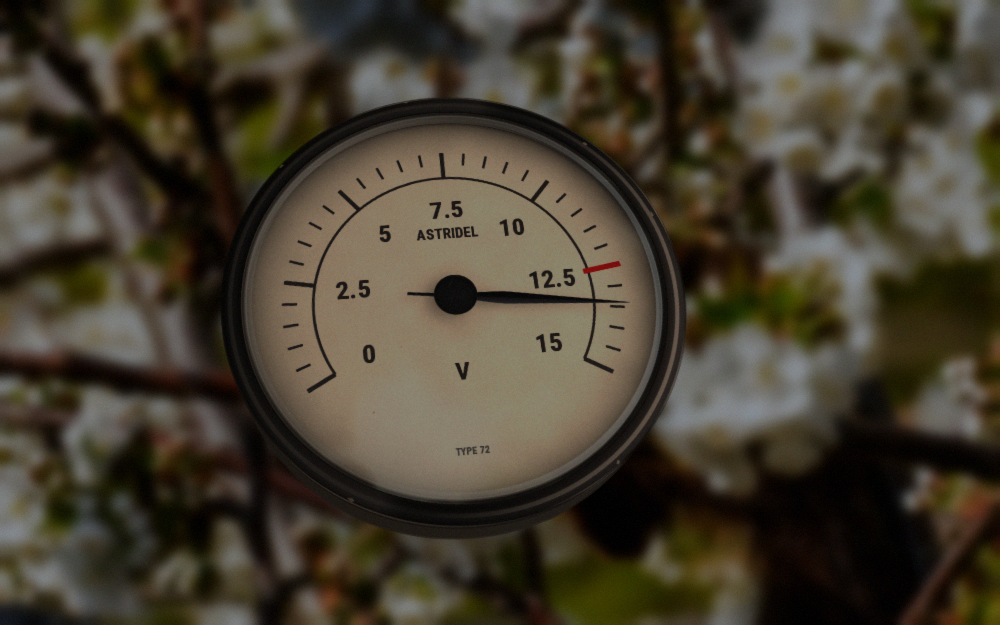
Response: 13.5 V
